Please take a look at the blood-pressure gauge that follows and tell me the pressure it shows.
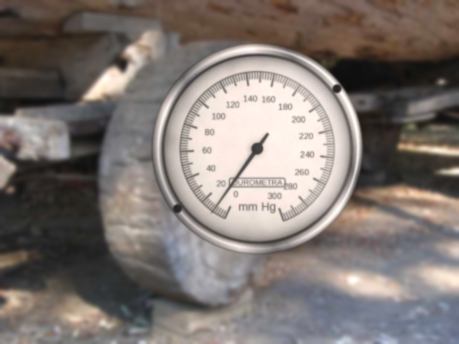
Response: 10 mmHg
